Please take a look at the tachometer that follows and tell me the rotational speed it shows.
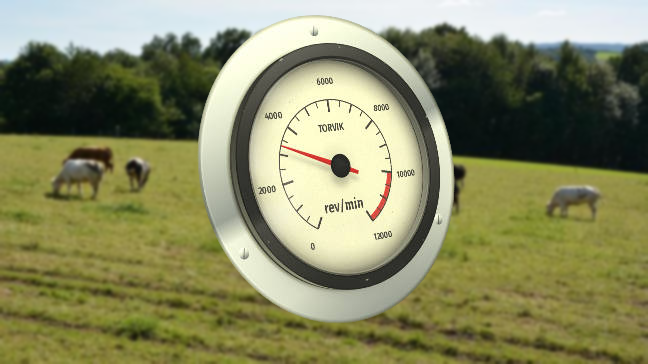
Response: 3250 rpm
